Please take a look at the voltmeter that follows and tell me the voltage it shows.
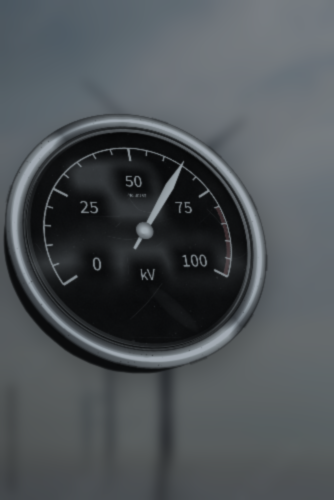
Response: 65 kV
